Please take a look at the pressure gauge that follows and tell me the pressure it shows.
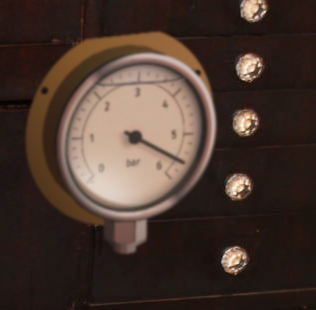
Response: 5.6 bar
